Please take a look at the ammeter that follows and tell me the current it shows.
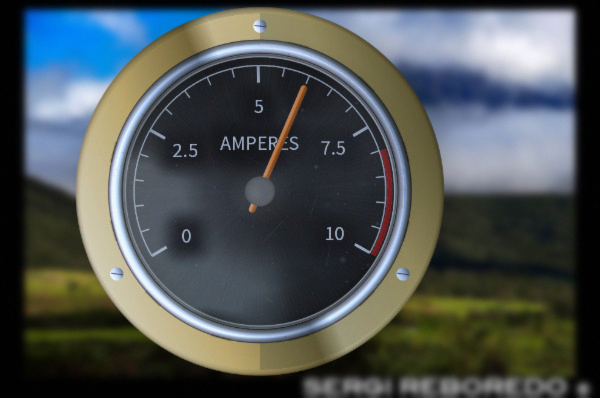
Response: 6 A
